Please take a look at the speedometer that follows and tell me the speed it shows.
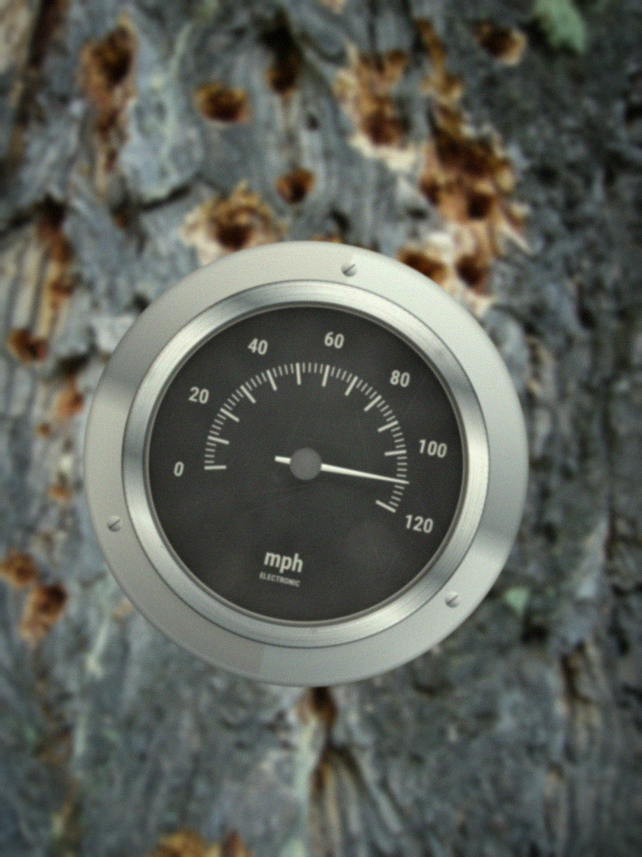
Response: 110 mph
